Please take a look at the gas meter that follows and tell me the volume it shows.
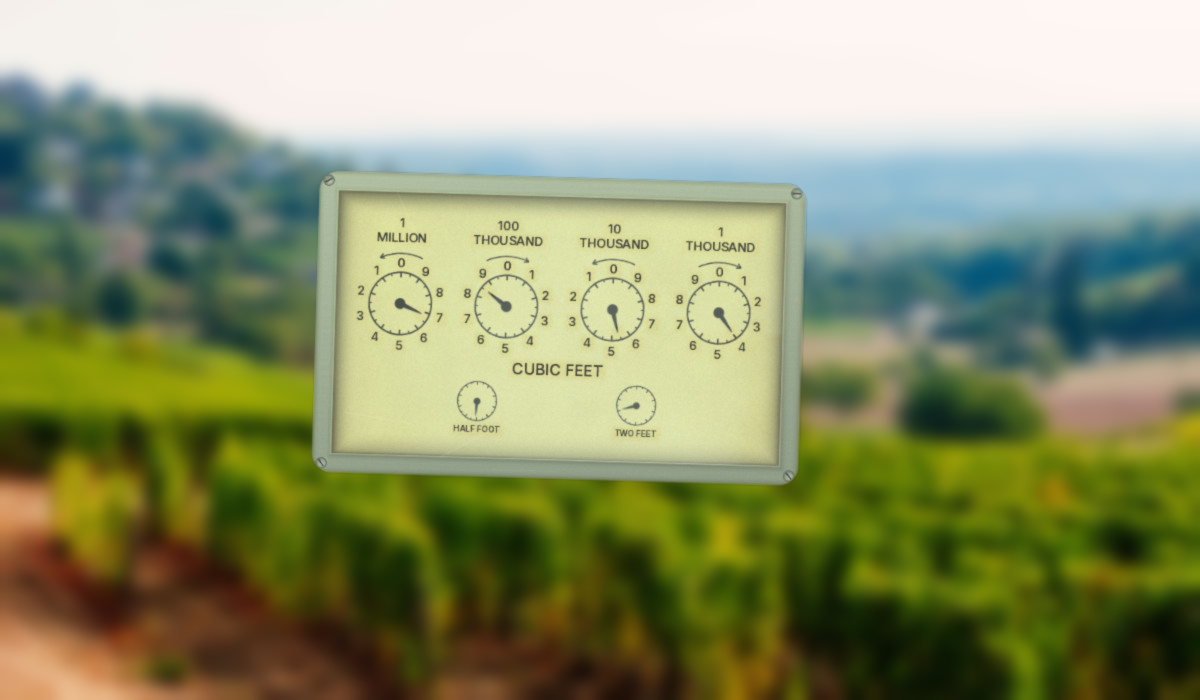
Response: 685400 ft³
